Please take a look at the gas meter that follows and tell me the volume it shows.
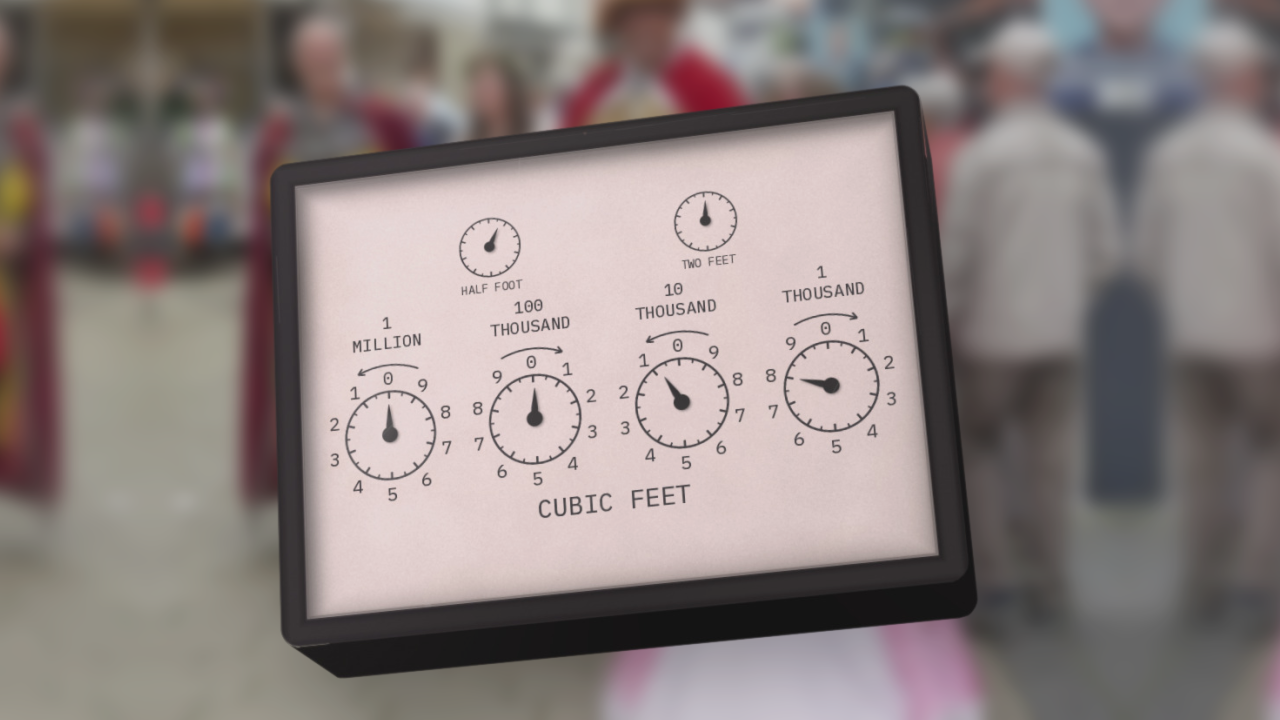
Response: 800 ft³
